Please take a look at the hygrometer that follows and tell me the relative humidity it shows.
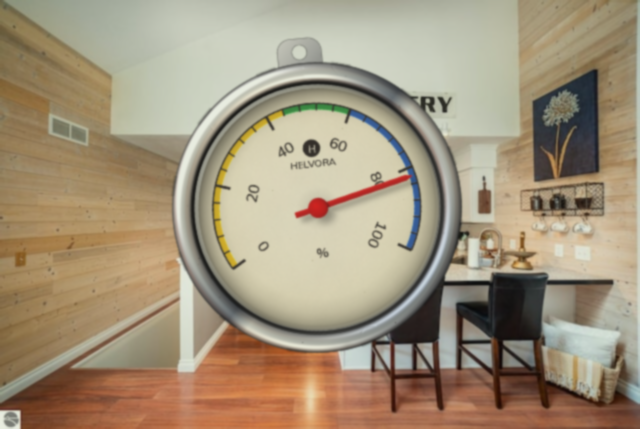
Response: 82 %
